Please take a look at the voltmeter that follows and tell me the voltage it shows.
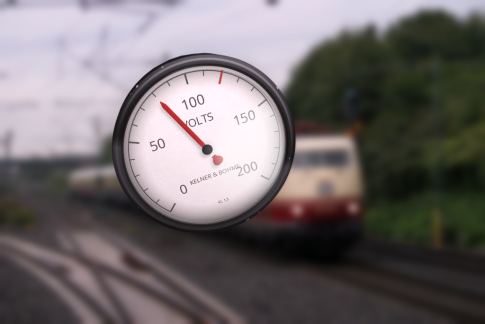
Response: 80 V
